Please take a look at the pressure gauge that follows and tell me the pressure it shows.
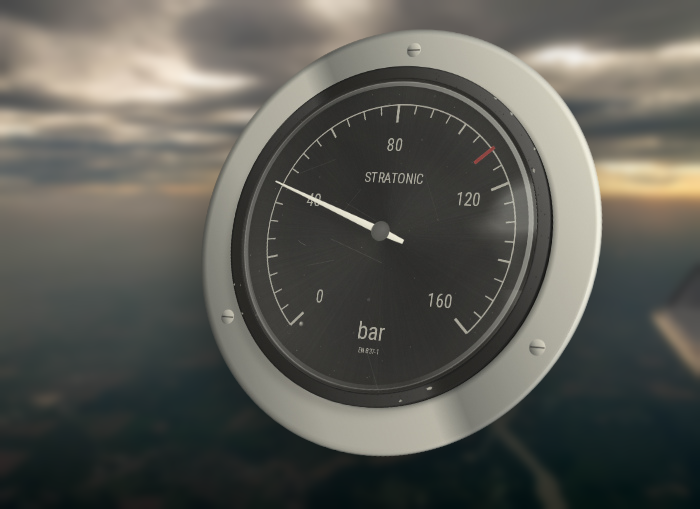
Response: 40 bar
